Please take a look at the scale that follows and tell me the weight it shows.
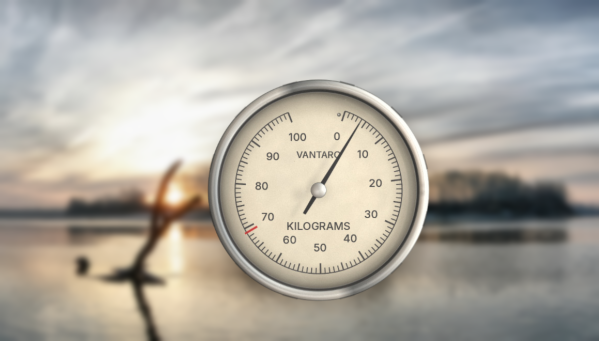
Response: 4 kg
